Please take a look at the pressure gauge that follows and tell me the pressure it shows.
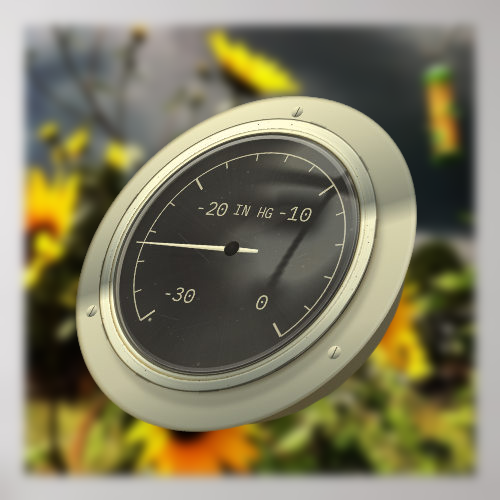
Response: -25 inHg
